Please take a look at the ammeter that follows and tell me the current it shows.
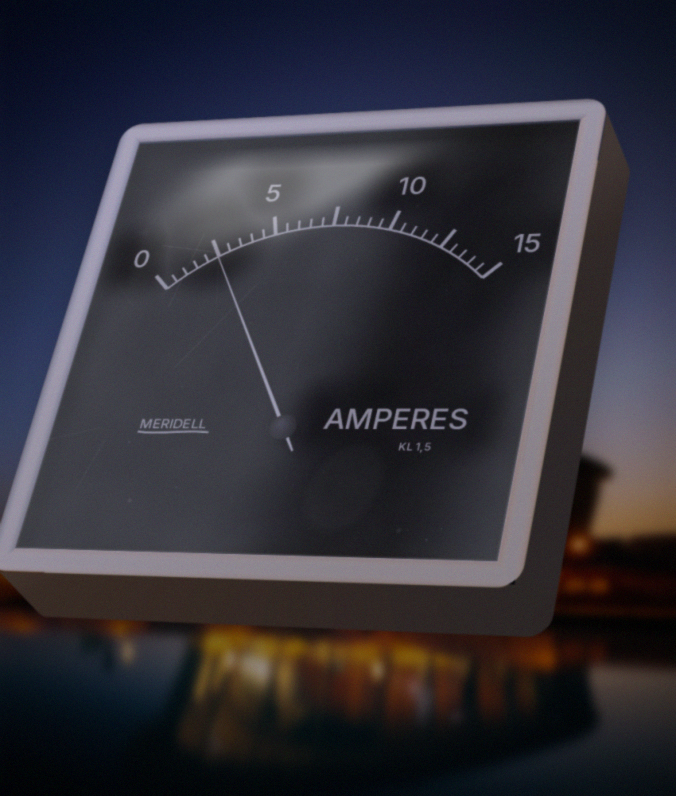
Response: 2.5 A
